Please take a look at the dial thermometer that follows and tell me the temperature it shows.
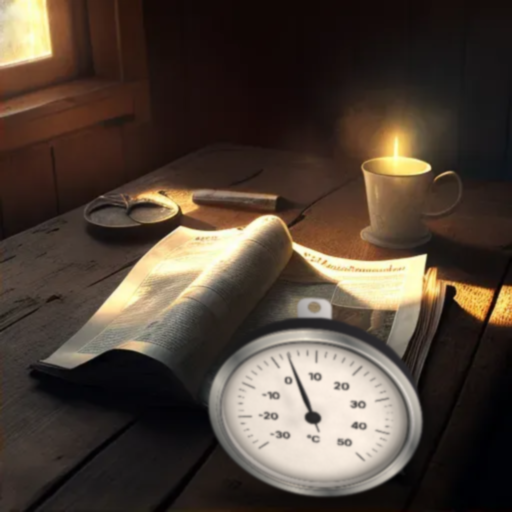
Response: 4 °C
